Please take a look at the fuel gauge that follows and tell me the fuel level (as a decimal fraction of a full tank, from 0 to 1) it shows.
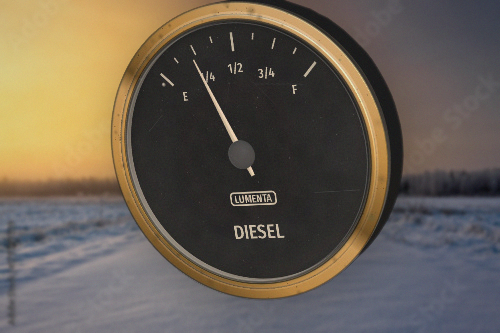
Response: 0.25
